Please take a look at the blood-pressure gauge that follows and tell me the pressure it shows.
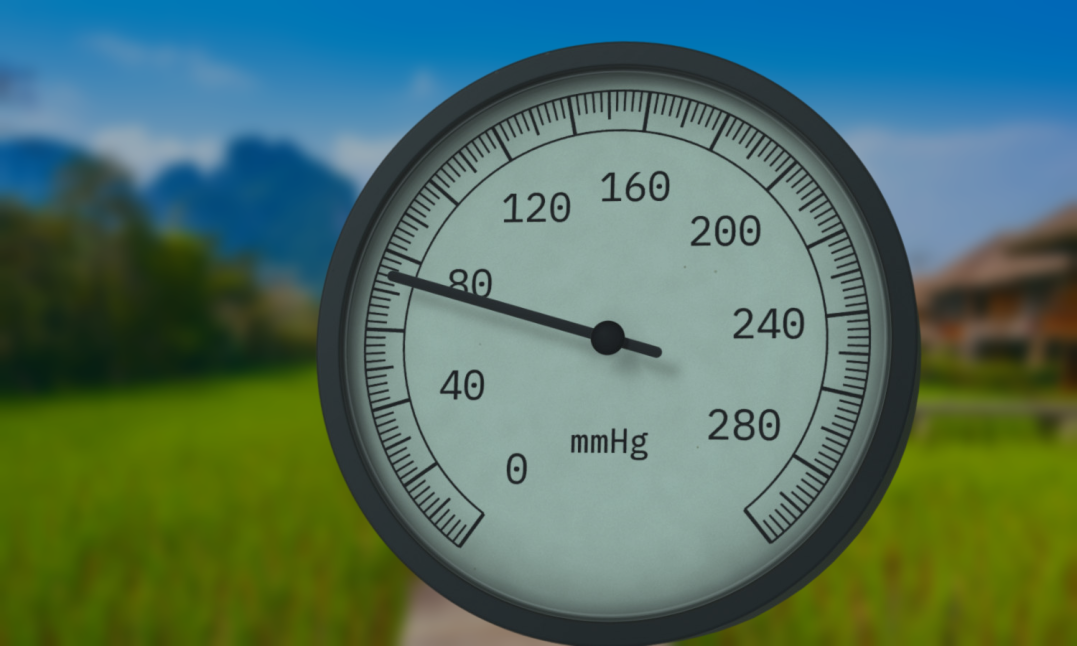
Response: 74 mmHg
